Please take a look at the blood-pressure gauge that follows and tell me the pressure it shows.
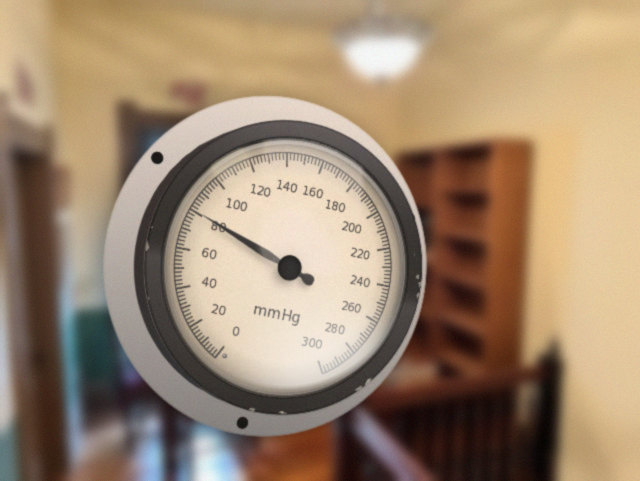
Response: 80 mmHg
